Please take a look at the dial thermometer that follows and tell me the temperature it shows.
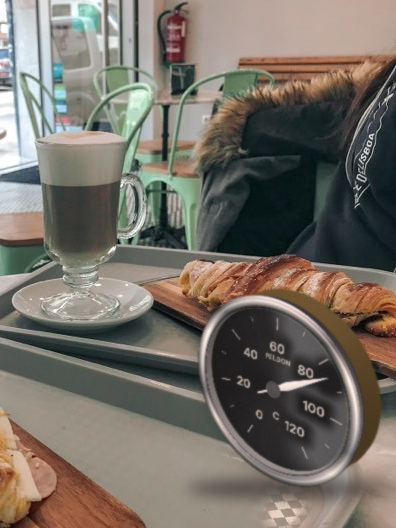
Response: 85 °C
